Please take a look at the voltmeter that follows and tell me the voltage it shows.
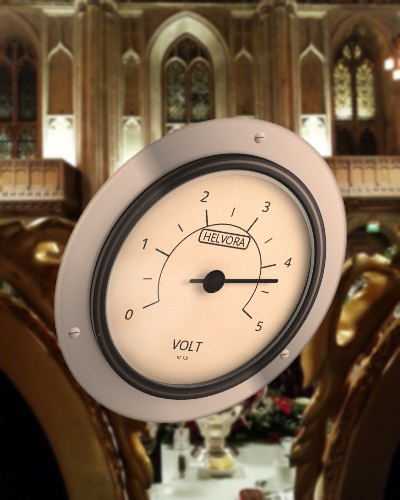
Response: 4.25 V
